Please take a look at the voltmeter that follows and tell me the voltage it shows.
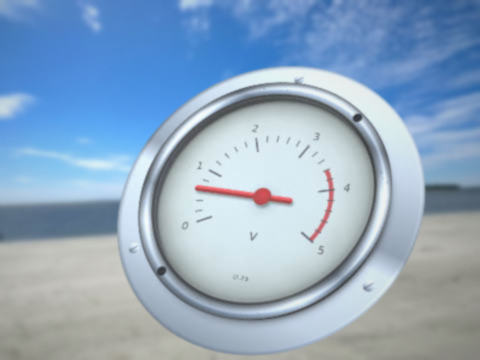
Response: 0.6 V
